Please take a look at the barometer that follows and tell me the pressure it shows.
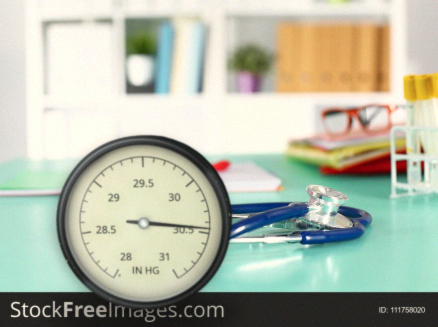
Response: 30.45 inHg
